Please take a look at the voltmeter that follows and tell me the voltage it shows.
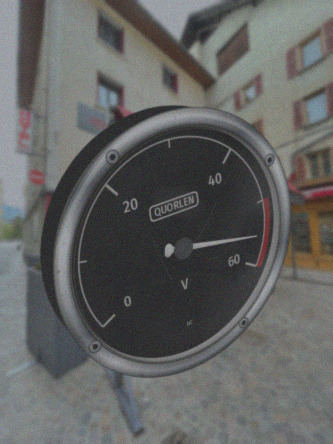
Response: 55 V
